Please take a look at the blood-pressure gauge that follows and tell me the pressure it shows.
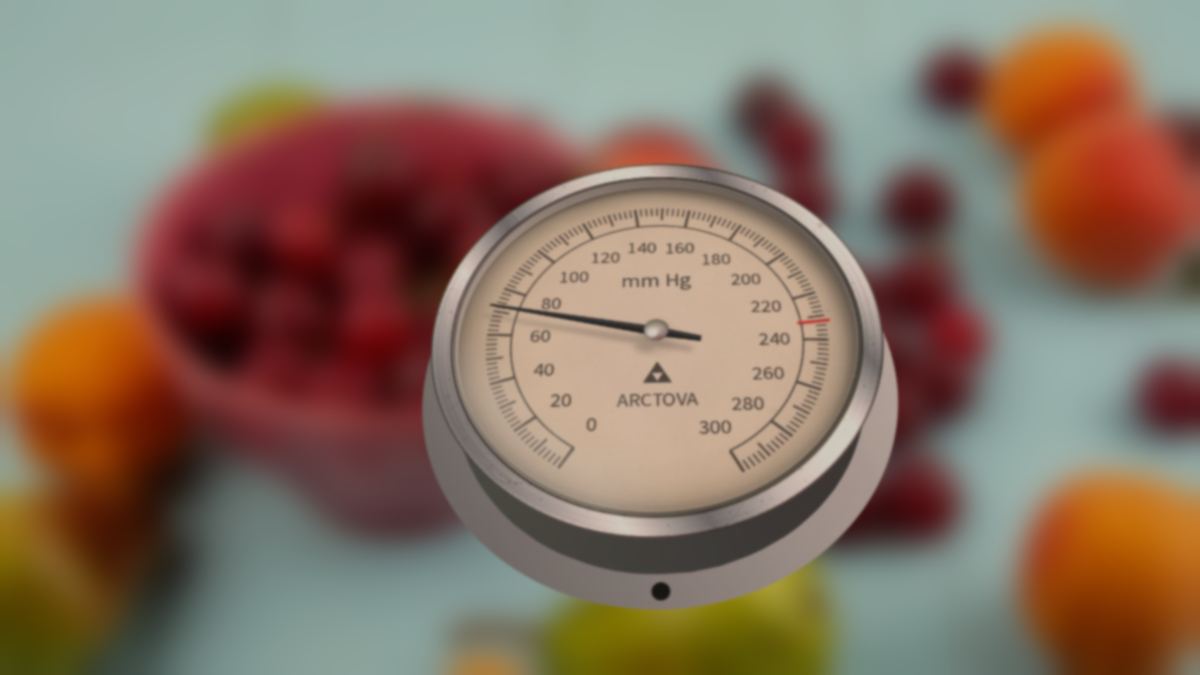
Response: 70 mmHg
